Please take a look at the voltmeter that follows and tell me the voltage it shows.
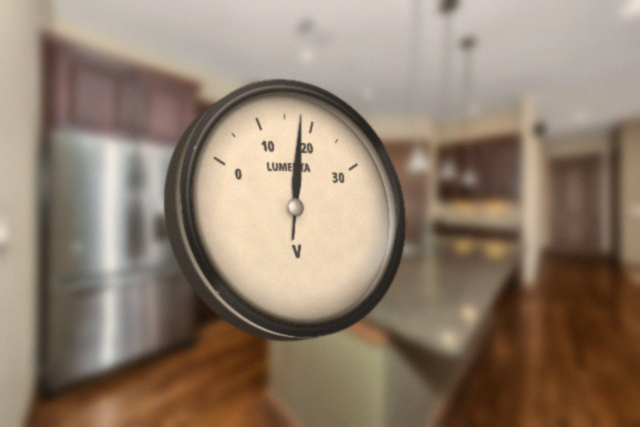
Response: 17.5 V
